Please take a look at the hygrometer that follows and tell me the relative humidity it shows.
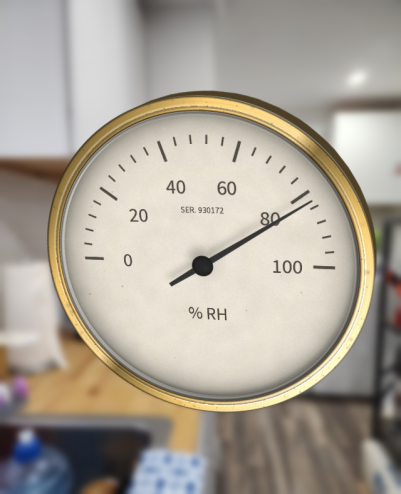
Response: 82 %
